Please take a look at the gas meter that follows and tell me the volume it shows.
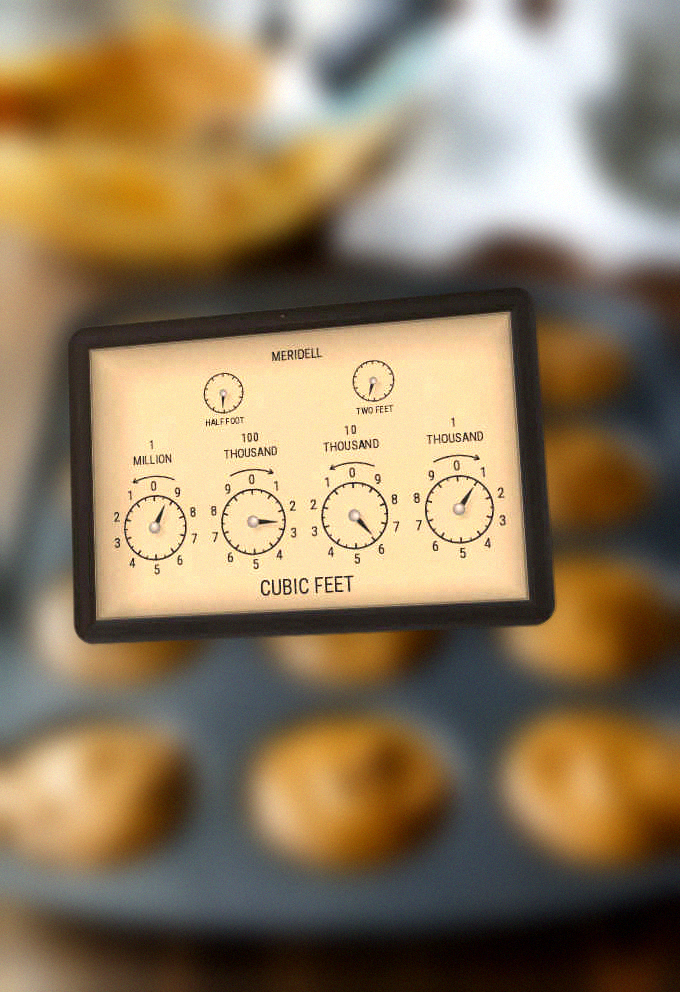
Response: 926100 ft³
